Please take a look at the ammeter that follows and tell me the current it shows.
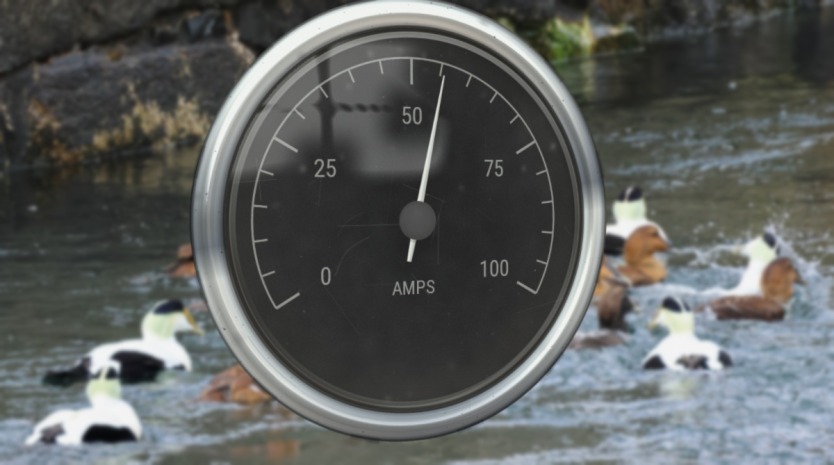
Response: 55 A
